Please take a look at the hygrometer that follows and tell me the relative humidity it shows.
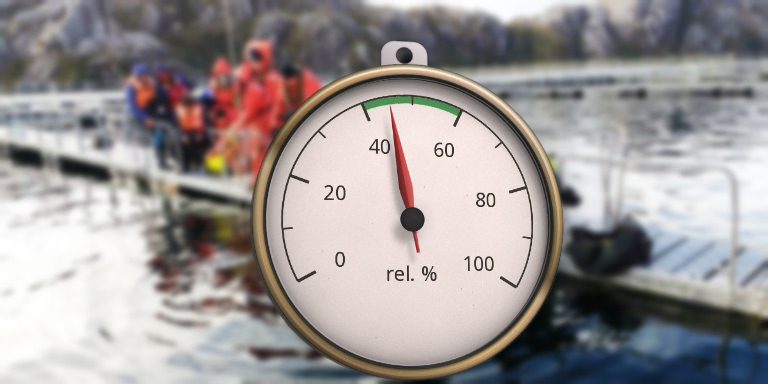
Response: 45 %
